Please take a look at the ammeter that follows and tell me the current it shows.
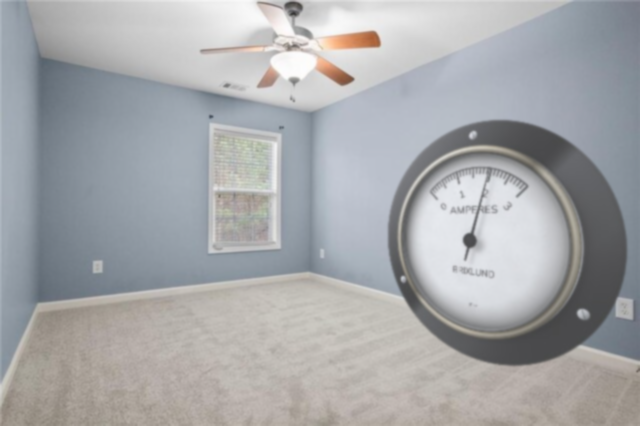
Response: 2 A
